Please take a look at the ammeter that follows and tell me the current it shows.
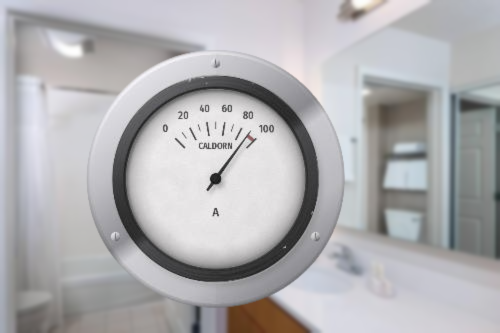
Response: 90 A
